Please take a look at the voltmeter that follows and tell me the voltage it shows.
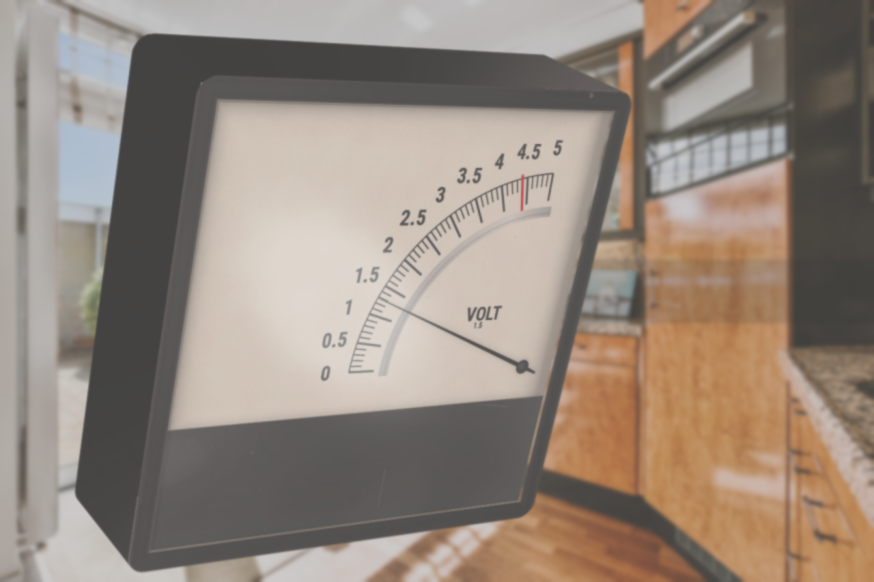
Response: 1.3 V
